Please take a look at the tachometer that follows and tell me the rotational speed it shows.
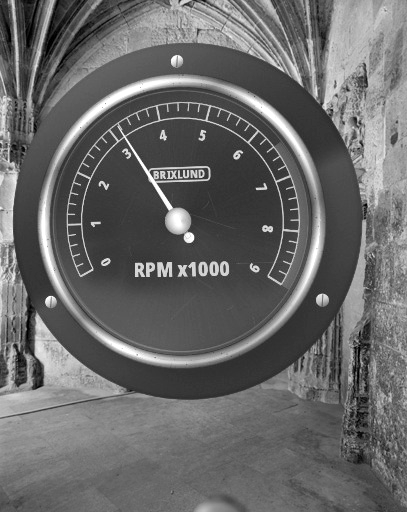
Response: 3200 rpm
